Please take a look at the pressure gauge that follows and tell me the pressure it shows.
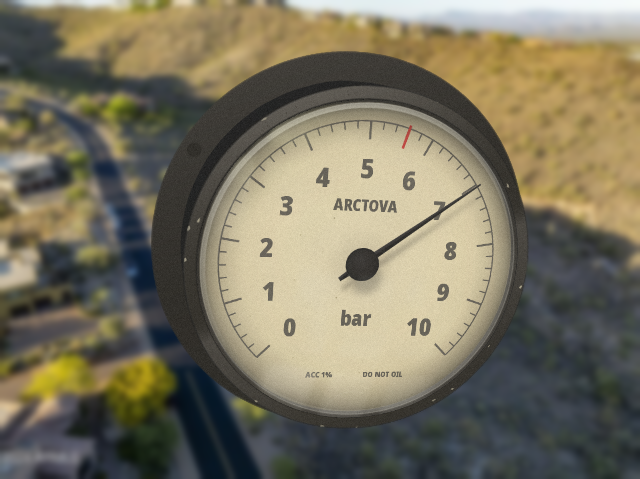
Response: 7 bar
